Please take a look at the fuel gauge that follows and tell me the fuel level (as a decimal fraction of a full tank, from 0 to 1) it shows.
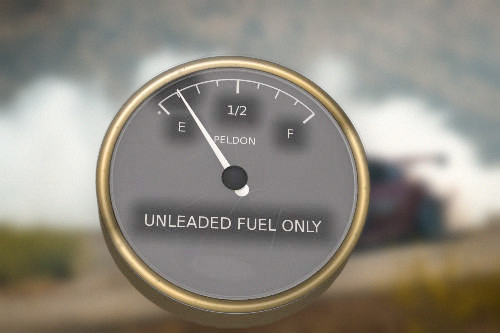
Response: 0.125
